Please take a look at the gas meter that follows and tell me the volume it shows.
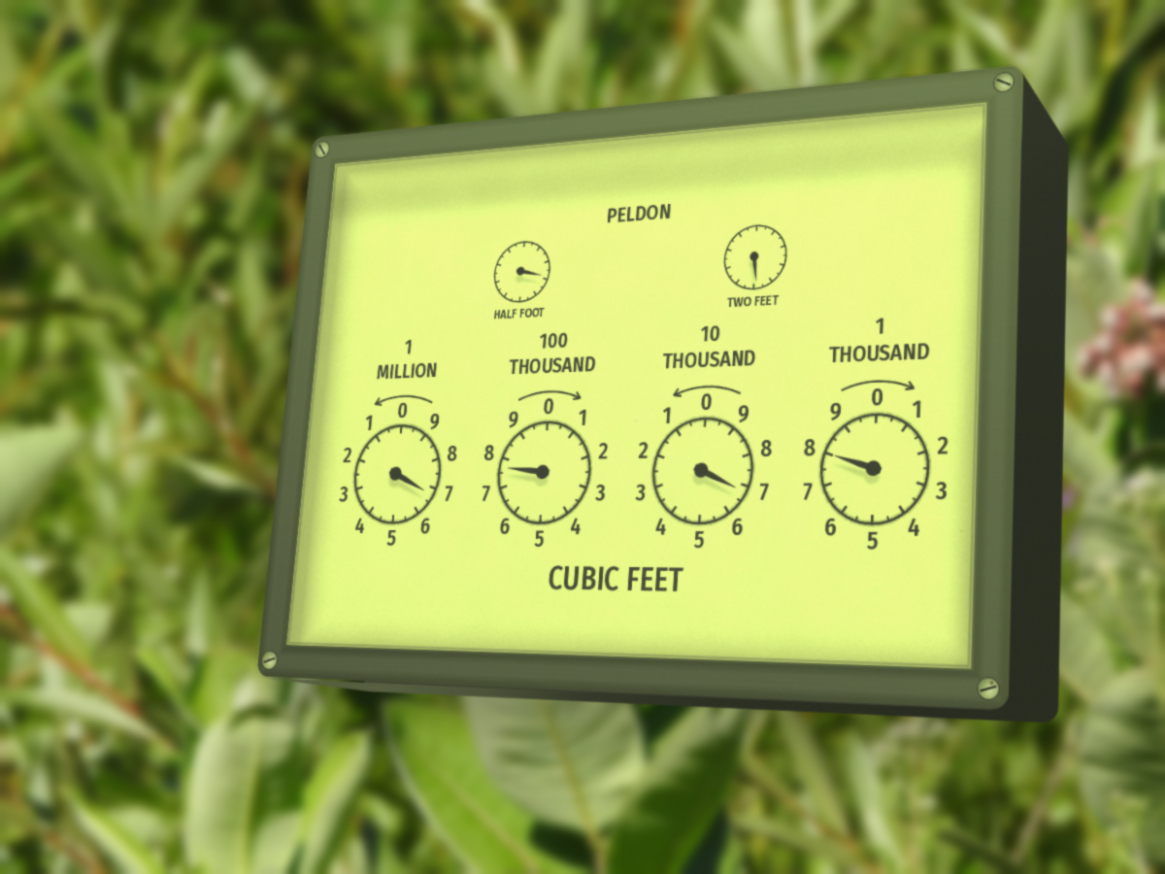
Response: 676800 ft³
